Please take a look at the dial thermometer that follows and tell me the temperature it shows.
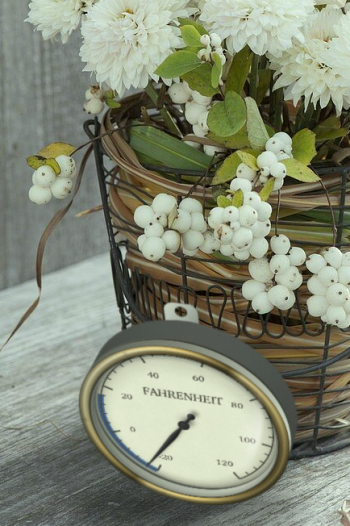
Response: -16 °F
